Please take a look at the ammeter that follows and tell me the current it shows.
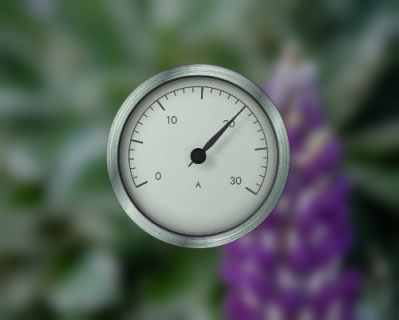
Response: 20 A
